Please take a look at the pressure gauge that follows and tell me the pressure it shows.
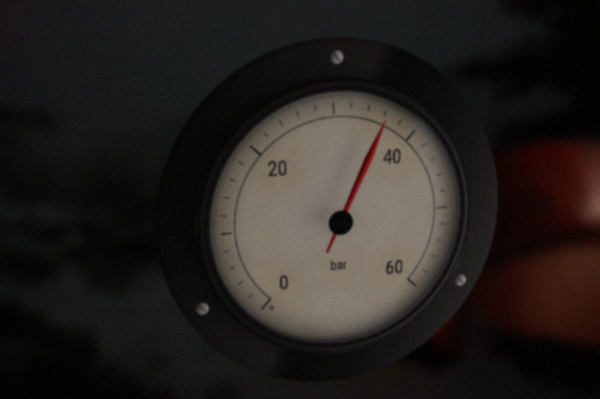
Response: 36 bar
